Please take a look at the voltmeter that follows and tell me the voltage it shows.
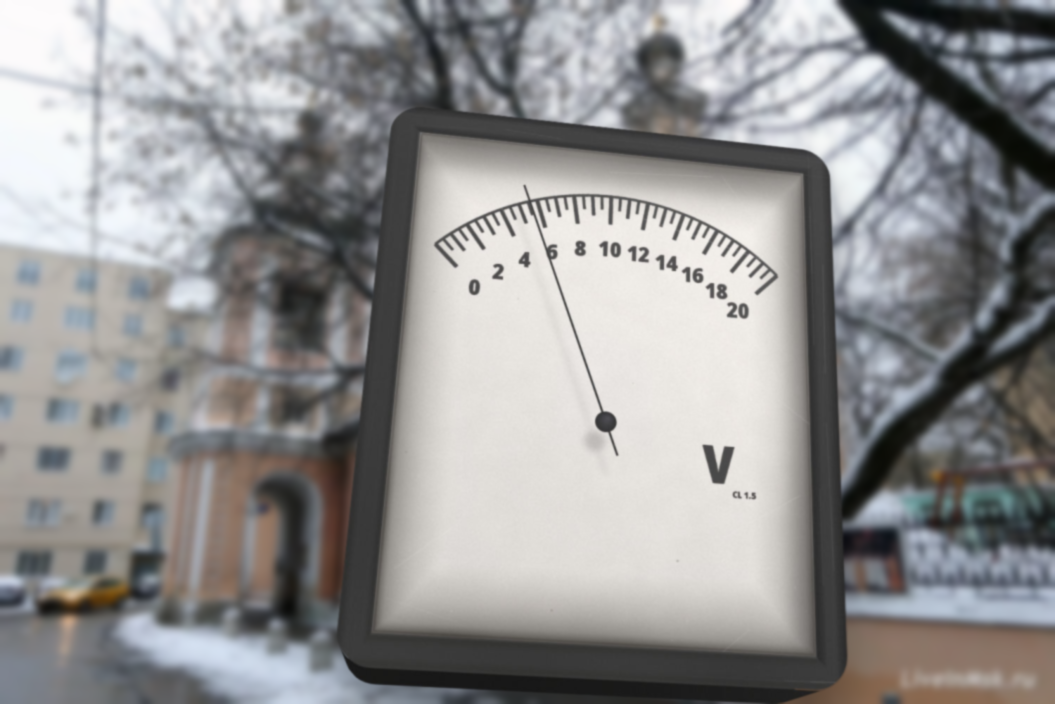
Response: 5.5 V
